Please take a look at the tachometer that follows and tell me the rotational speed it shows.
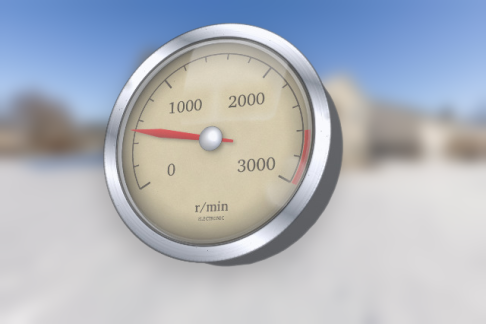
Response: 500 rpm
